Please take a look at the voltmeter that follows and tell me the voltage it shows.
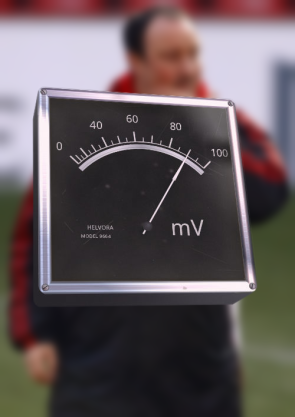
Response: 90 mV
